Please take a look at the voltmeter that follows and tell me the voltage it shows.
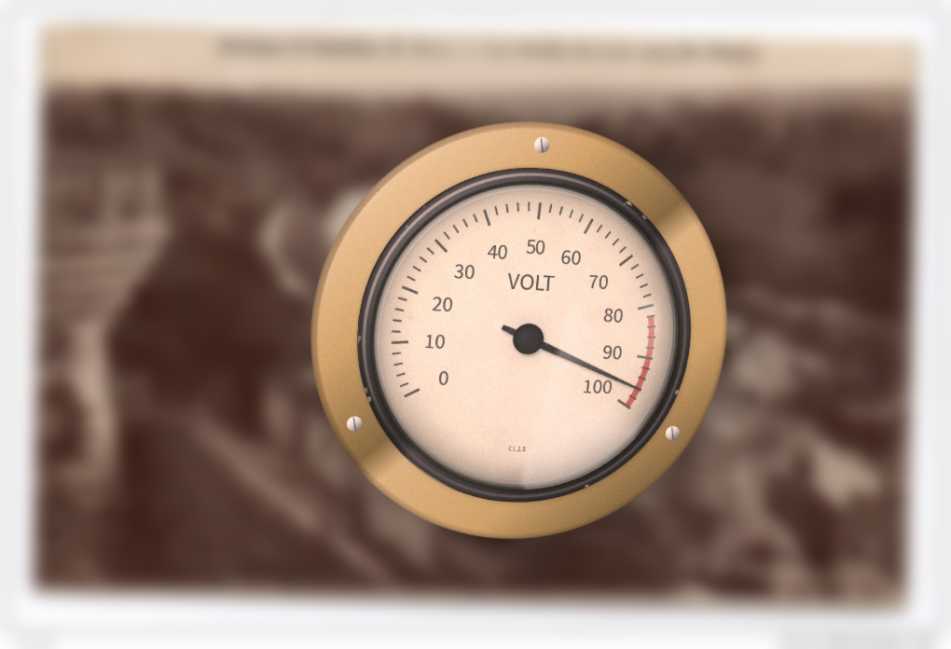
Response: 96 V
